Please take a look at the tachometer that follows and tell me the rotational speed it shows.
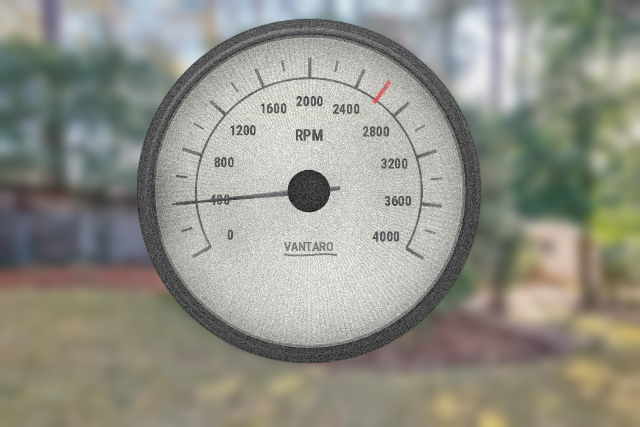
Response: 400 rpm
